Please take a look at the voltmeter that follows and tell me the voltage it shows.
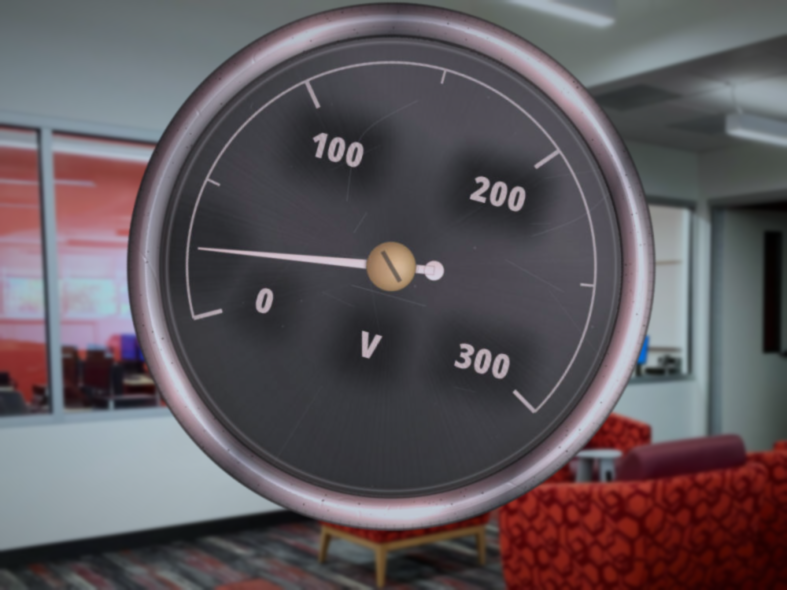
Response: 25 V
